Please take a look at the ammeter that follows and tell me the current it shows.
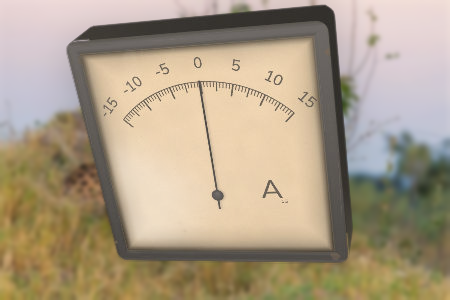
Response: 0 A
